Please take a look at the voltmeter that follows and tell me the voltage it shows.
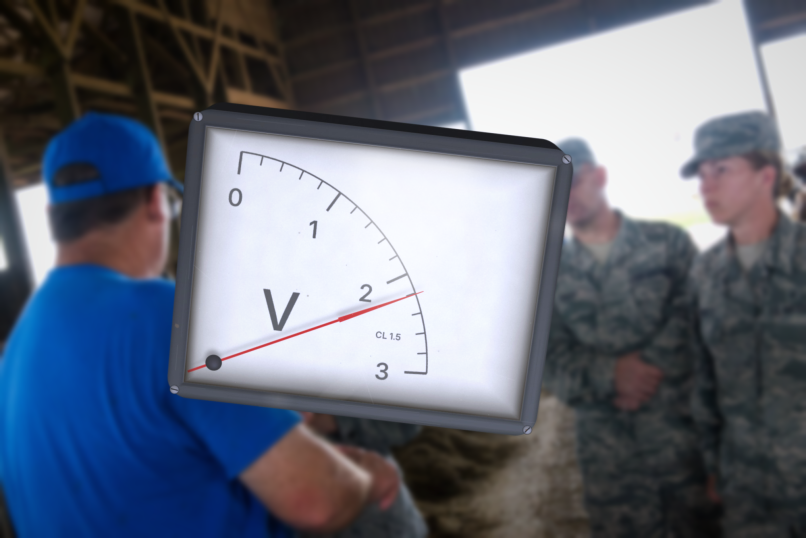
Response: 2.2 V
